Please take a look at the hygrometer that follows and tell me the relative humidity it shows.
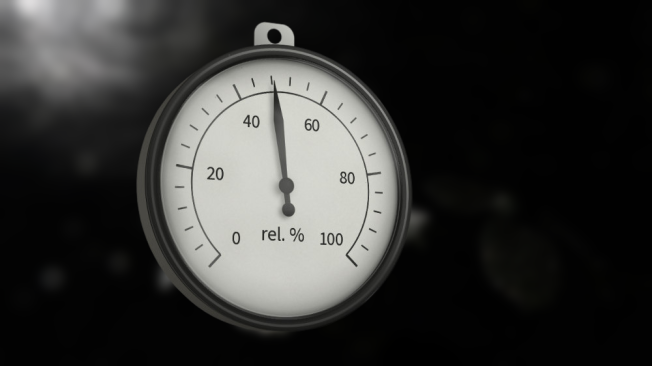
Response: 48 %
